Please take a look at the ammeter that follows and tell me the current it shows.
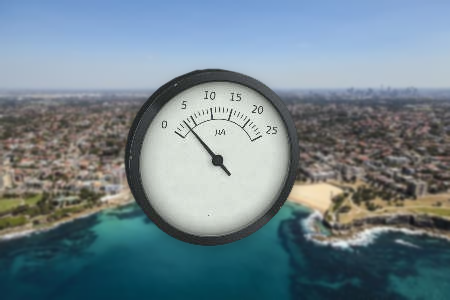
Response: 3 µA
